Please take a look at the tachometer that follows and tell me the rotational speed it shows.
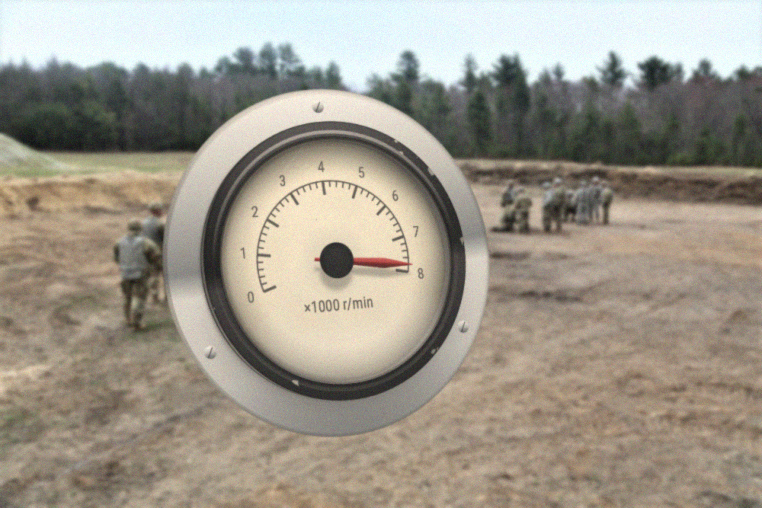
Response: 7800 rpm
